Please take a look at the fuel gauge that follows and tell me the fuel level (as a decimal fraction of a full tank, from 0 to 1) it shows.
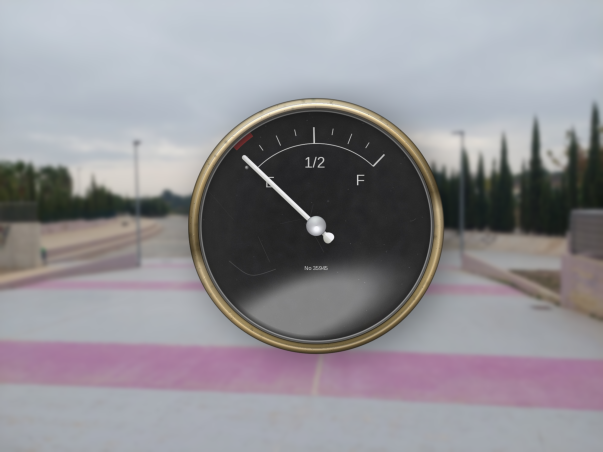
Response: 0
